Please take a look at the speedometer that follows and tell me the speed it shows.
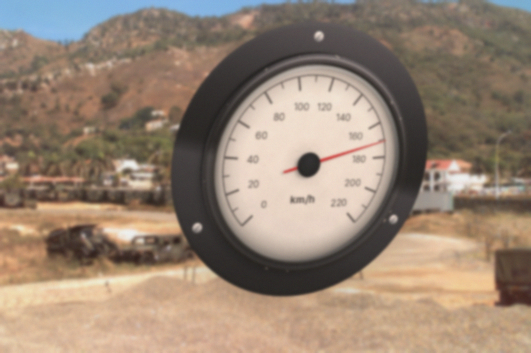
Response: 170 km/h
